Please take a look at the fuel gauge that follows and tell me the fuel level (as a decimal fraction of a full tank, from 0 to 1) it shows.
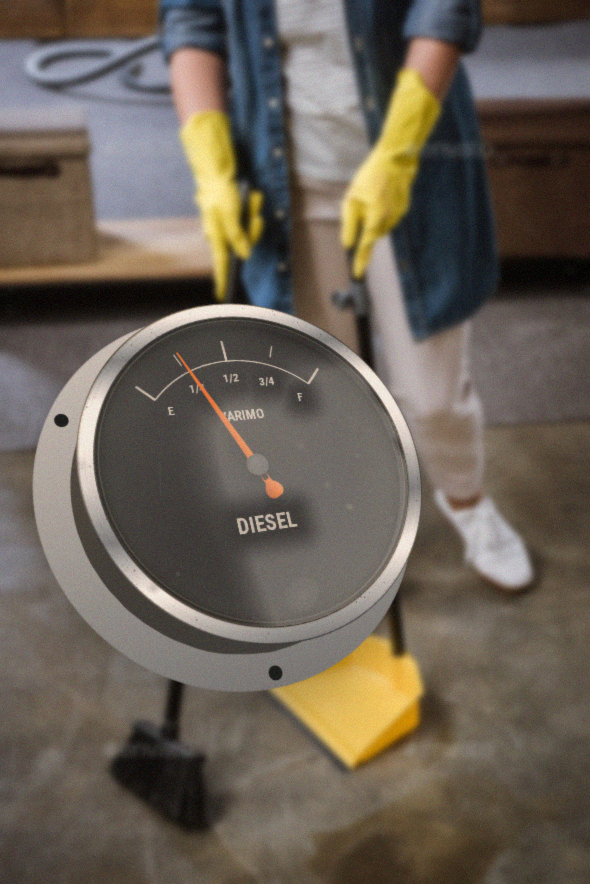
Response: 0.25
